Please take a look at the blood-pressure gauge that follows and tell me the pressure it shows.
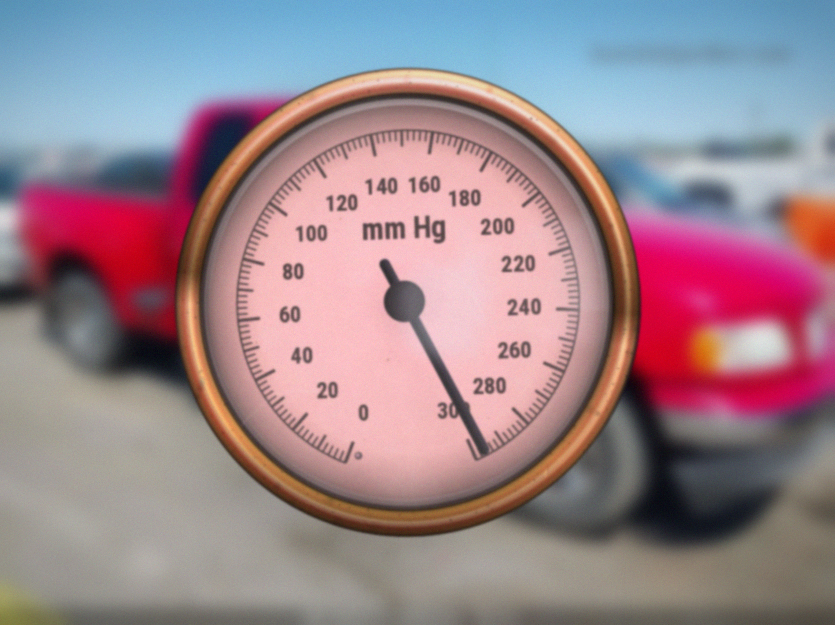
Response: 296 mmHg
